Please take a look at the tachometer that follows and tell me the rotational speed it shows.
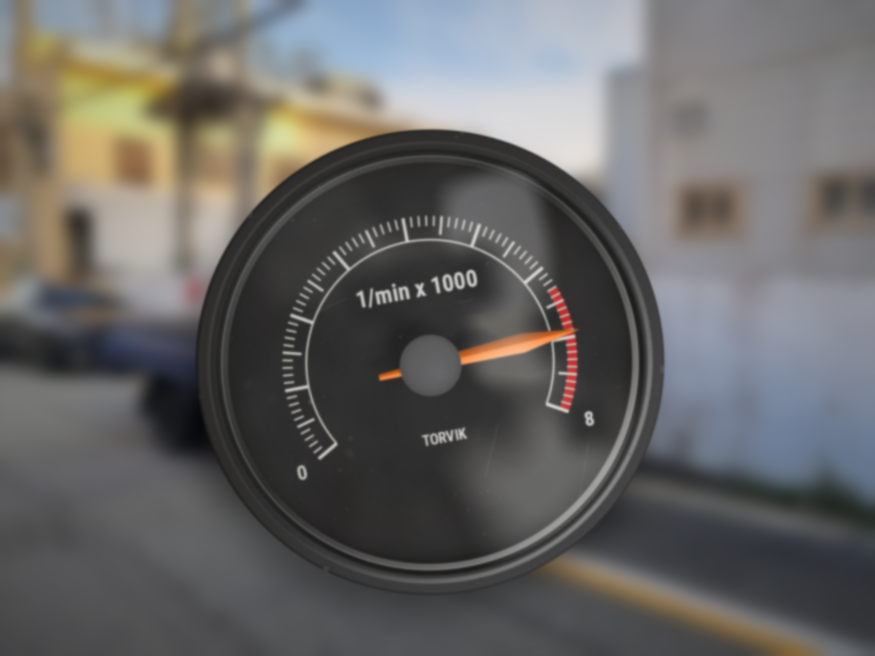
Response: 6900 rpm
